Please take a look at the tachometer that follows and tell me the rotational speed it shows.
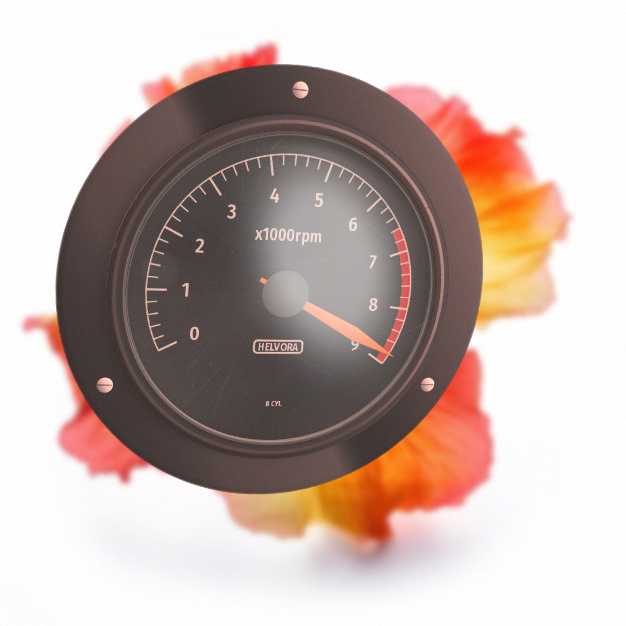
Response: 8800 rpm
